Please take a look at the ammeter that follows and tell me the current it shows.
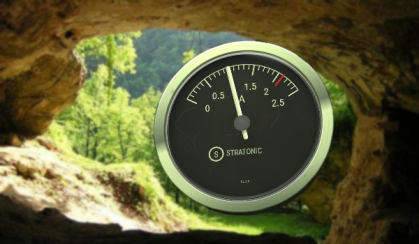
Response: 1 A
